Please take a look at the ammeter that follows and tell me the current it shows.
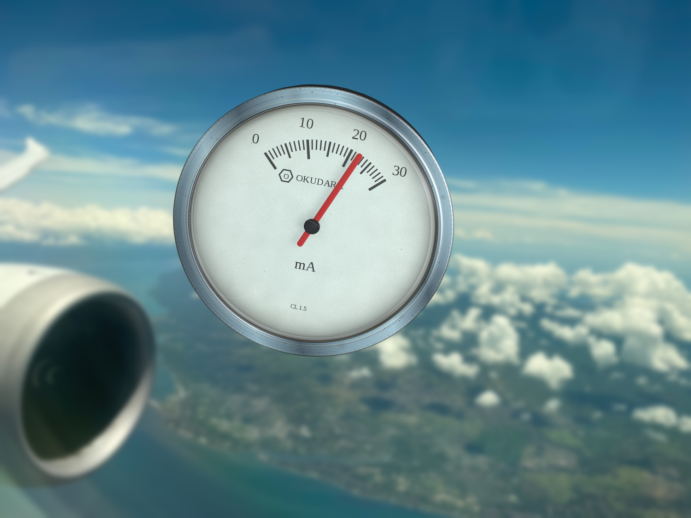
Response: 22 mA
